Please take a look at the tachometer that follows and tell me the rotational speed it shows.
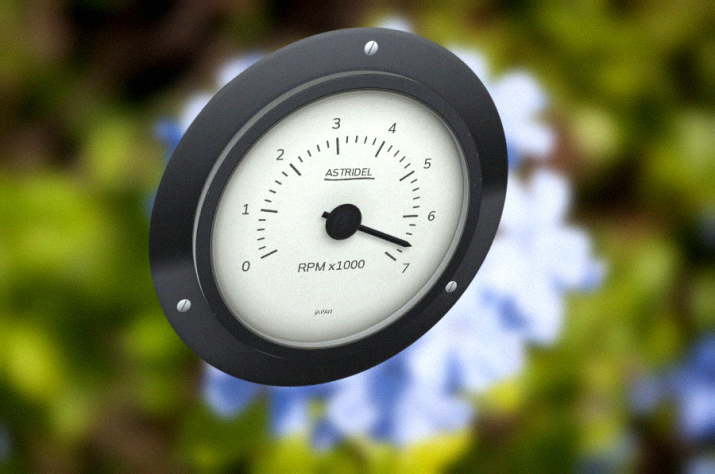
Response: 6600 rpm
